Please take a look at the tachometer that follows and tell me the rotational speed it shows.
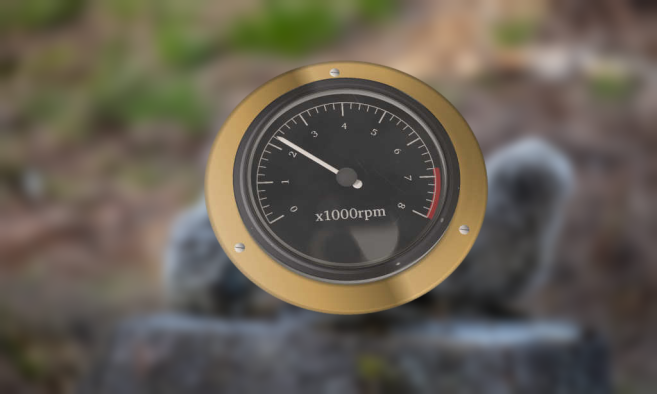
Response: 2200 rpm
